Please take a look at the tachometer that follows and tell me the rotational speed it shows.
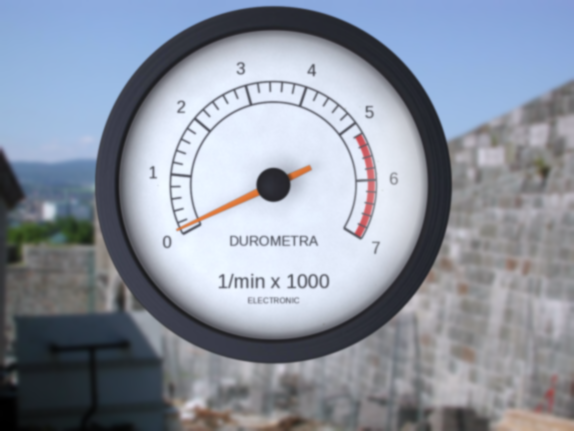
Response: 100 rpm
